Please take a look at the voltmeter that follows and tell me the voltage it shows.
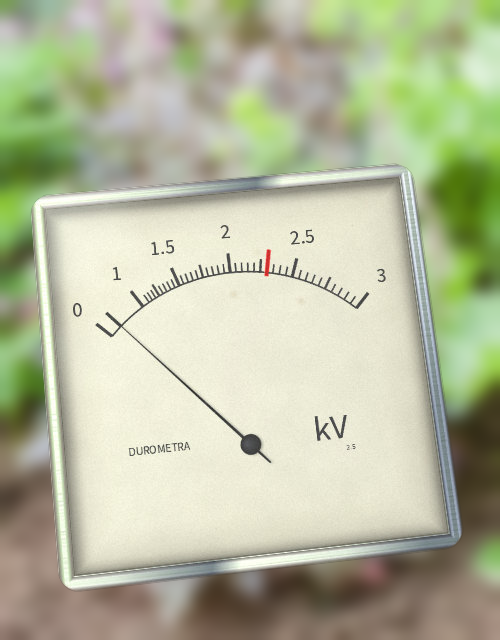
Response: 0.5 kV
